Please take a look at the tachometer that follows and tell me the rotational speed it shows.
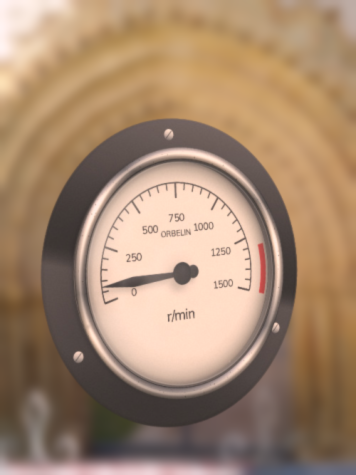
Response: 75 rpm
